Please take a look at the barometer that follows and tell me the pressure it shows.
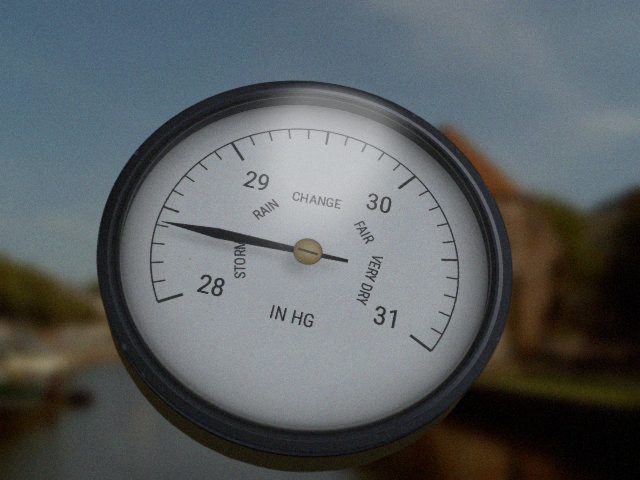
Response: 28.4 inHg
